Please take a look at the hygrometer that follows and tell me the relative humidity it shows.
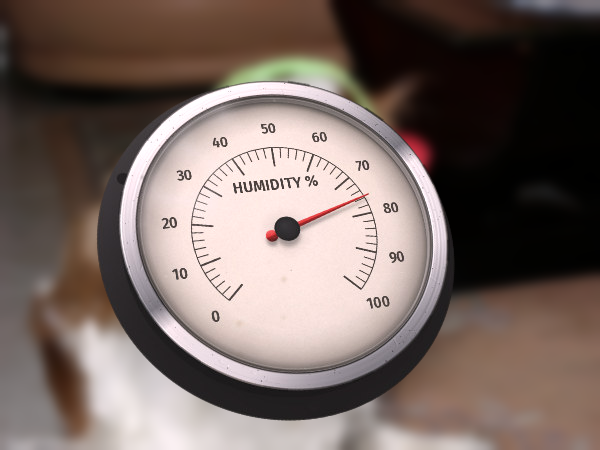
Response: 76 %
